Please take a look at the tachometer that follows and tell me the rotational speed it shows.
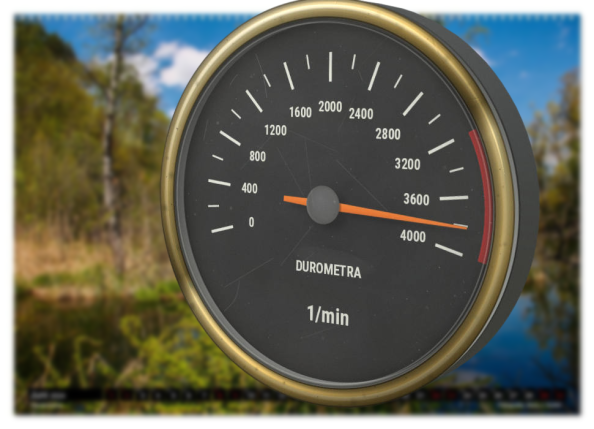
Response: 3800 rpm
